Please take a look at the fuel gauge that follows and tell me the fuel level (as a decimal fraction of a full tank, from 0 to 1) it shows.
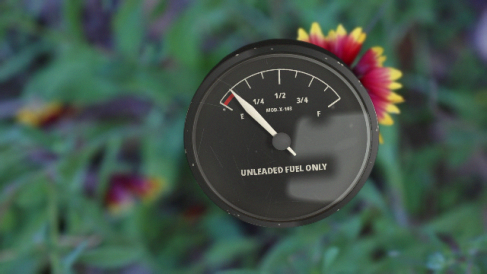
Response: 0.125
